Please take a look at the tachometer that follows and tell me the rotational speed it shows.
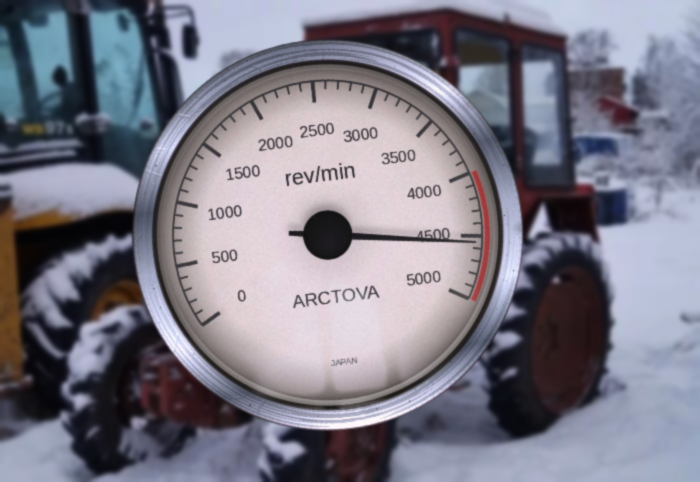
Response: 4550 rpm
